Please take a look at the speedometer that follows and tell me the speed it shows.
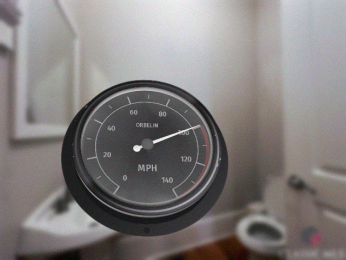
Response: 100 mph
